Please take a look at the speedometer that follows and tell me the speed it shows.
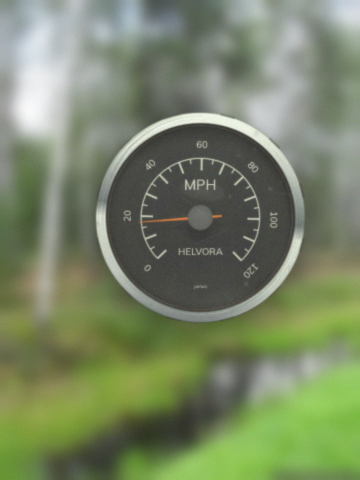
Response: 17.5 mph
